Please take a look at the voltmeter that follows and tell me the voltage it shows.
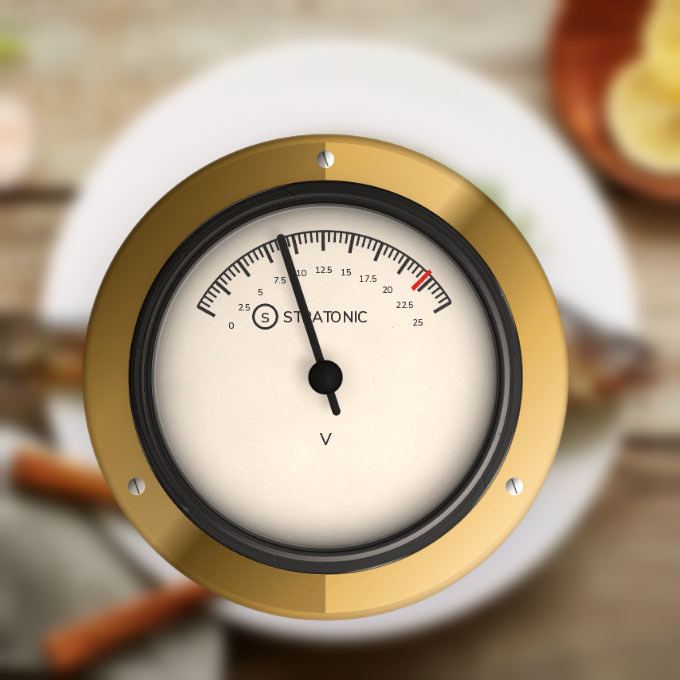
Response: 9 V
